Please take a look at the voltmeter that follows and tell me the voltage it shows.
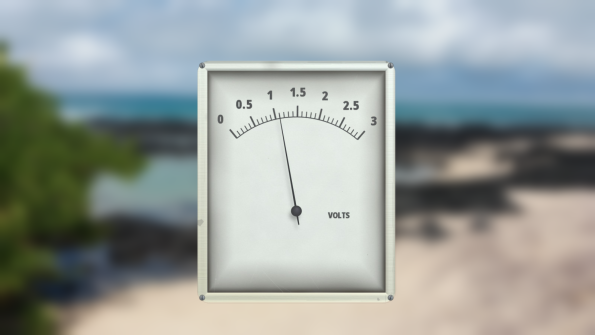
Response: 1.1 V
